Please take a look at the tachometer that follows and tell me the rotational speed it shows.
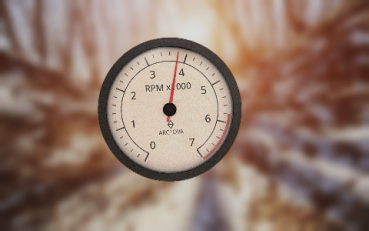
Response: 3800 rpm
